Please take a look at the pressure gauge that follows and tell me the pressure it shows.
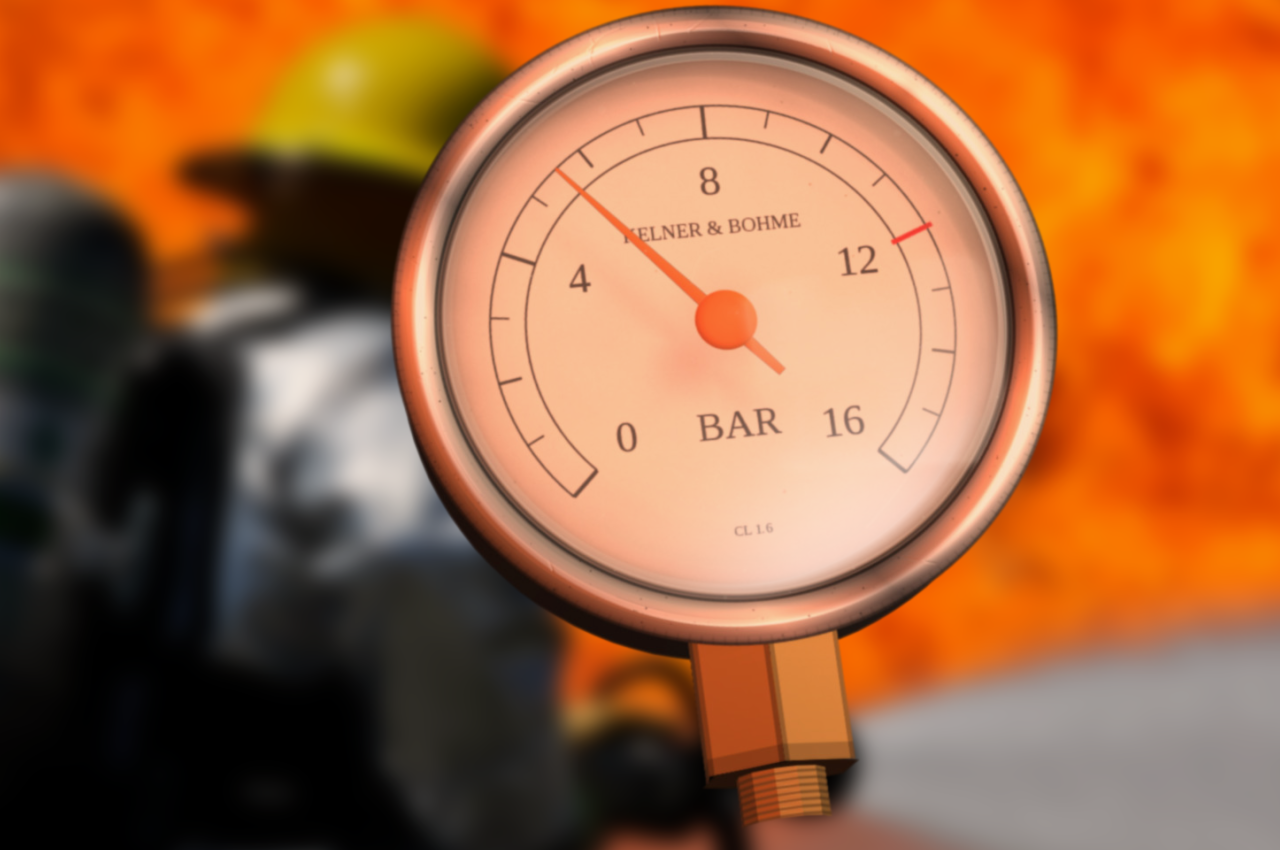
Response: 5.5 bar
